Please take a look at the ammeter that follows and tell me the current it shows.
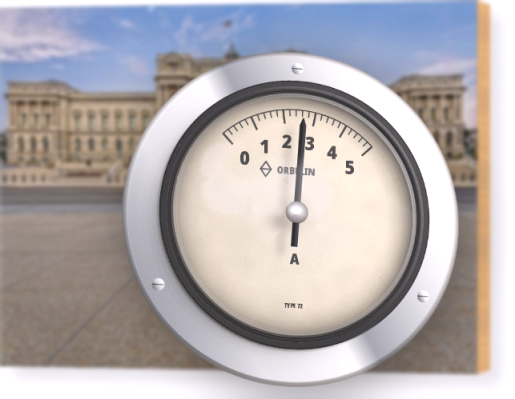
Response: 2.6 A
